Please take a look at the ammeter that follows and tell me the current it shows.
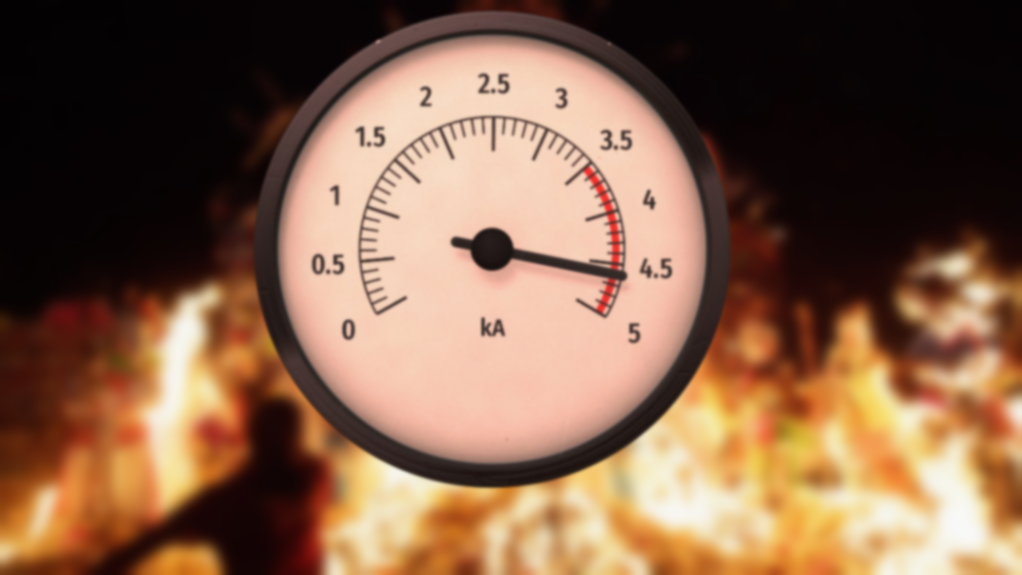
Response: 4.6 kA
